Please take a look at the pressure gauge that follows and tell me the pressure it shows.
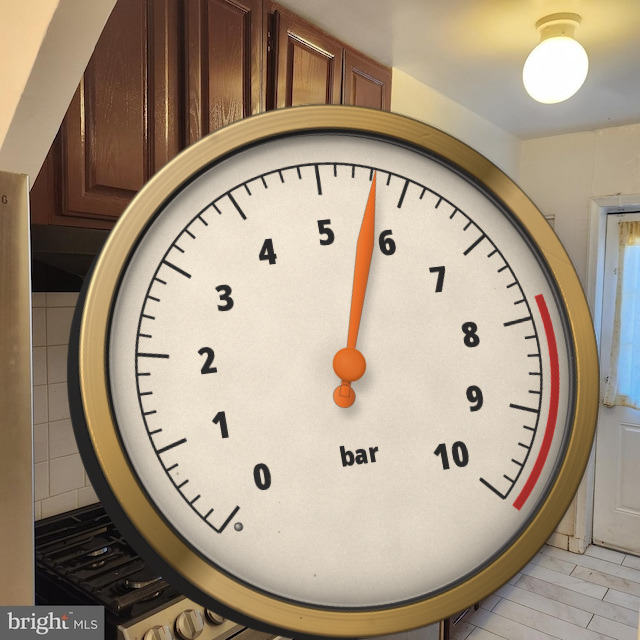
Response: 5.6 bar
